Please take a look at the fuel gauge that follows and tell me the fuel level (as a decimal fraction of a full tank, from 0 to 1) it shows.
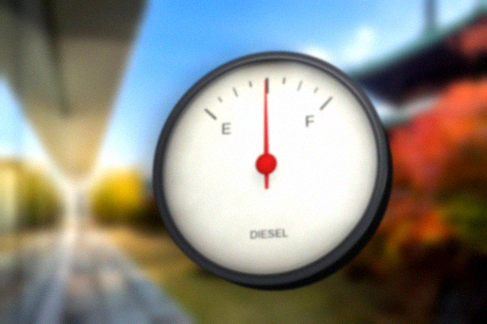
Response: 0.5
